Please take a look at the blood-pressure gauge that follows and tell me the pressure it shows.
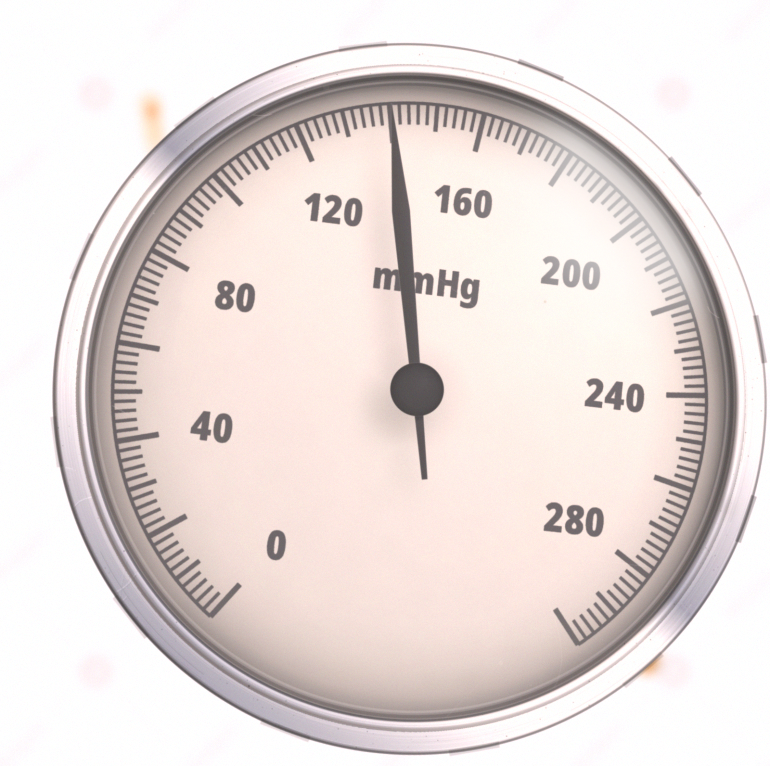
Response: 140 mmHg
